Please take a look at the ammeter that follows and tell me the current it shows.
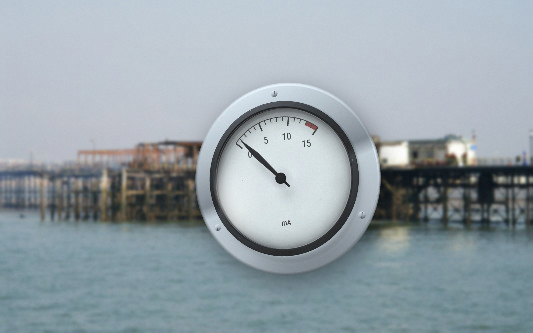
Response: 1 mA
